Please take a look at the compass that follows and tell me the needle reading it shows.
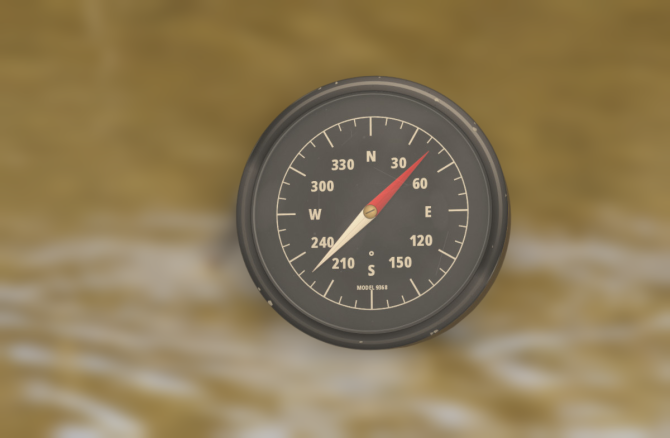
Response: 45 °
